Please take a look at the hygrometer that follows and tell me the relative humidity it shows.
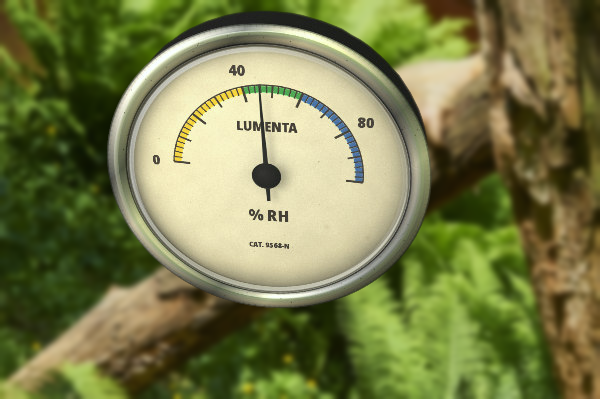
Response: 46 %
